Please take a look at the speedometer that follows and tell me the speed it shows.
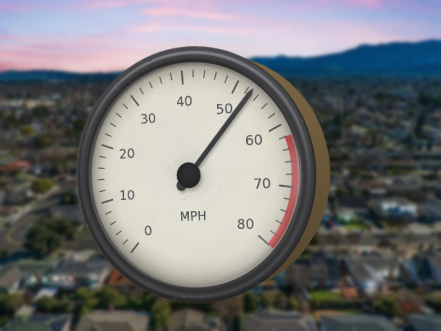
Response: 53 mph
